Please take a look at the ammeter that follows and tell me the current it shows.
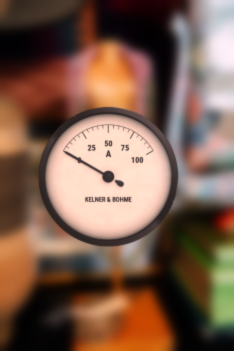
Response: 0 A
